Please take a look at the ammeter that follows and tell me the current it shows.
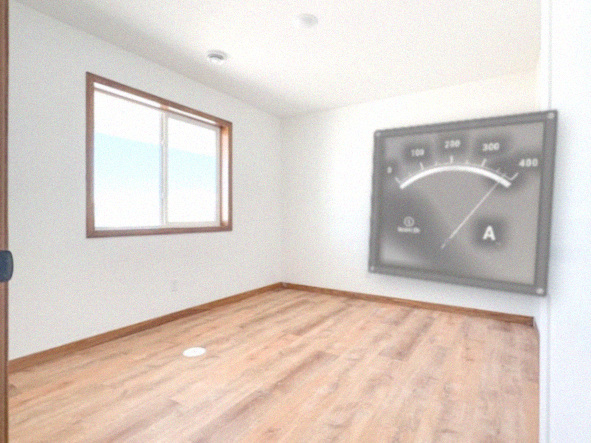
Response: 375 A
